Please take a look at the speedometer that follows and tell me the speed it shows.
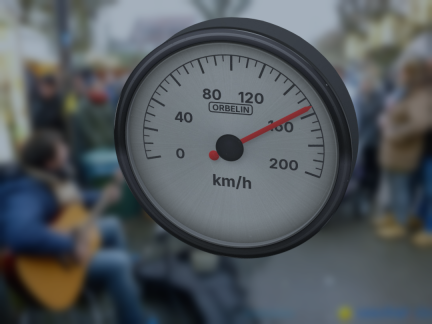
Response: 155 km/h
